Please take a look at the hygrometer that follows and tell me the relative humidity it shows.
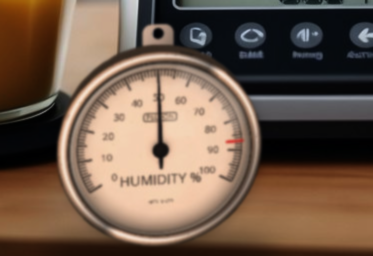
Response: 50 %
